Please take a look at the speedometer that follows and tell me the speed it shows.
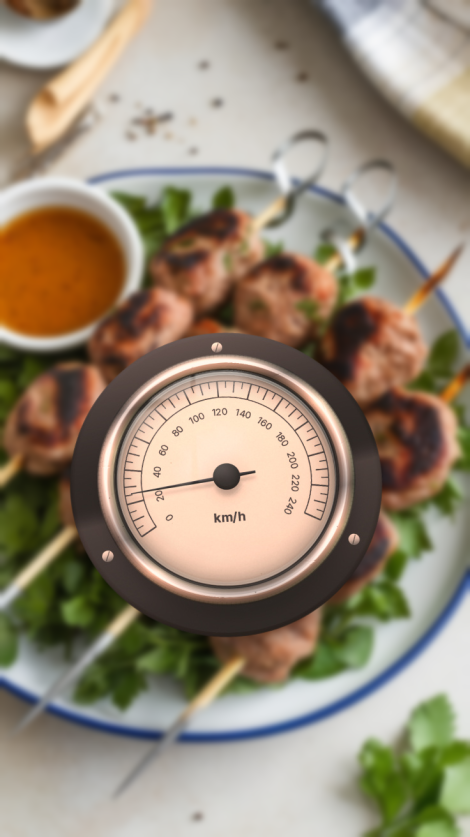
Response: 25 km/h
